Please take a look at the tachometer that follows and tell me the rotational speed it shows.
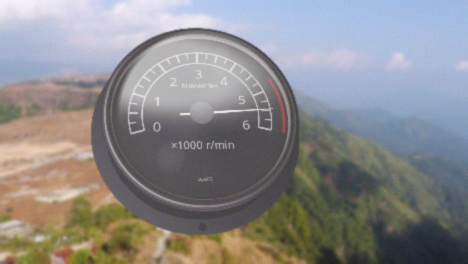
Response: 5500 rpm
